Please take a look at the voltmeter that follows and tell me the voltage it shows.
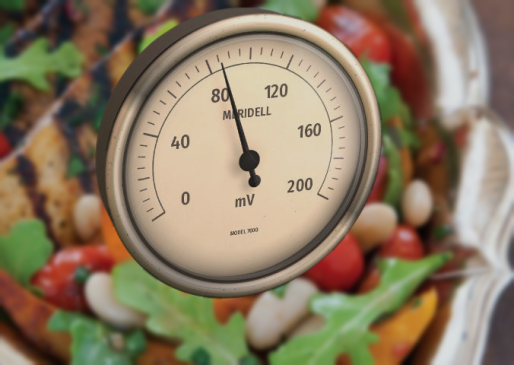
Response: 85 mV
